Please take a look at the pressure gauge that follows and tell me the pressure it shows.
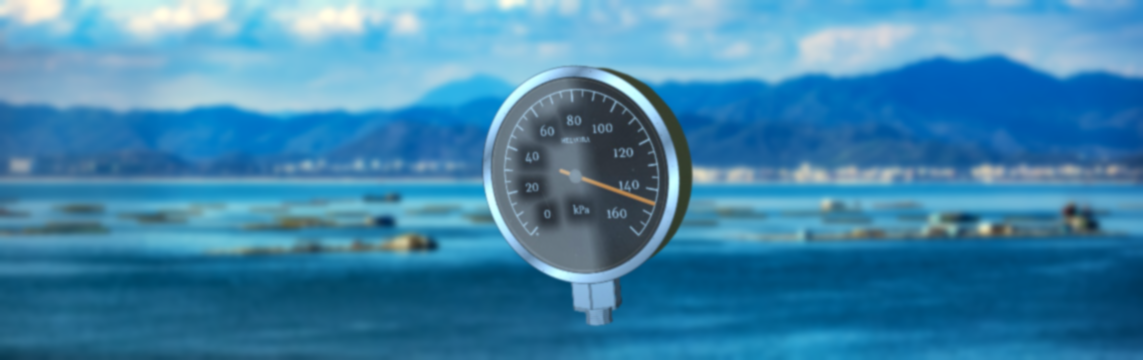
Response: 145 kPa
